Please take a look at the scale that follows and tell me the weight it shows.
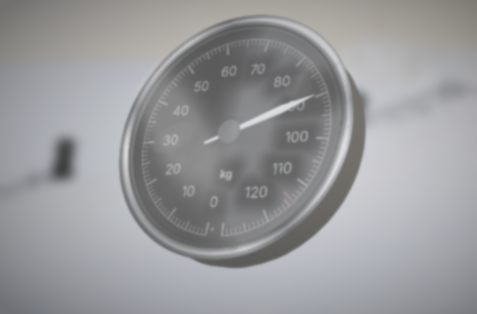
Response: 90 kg
